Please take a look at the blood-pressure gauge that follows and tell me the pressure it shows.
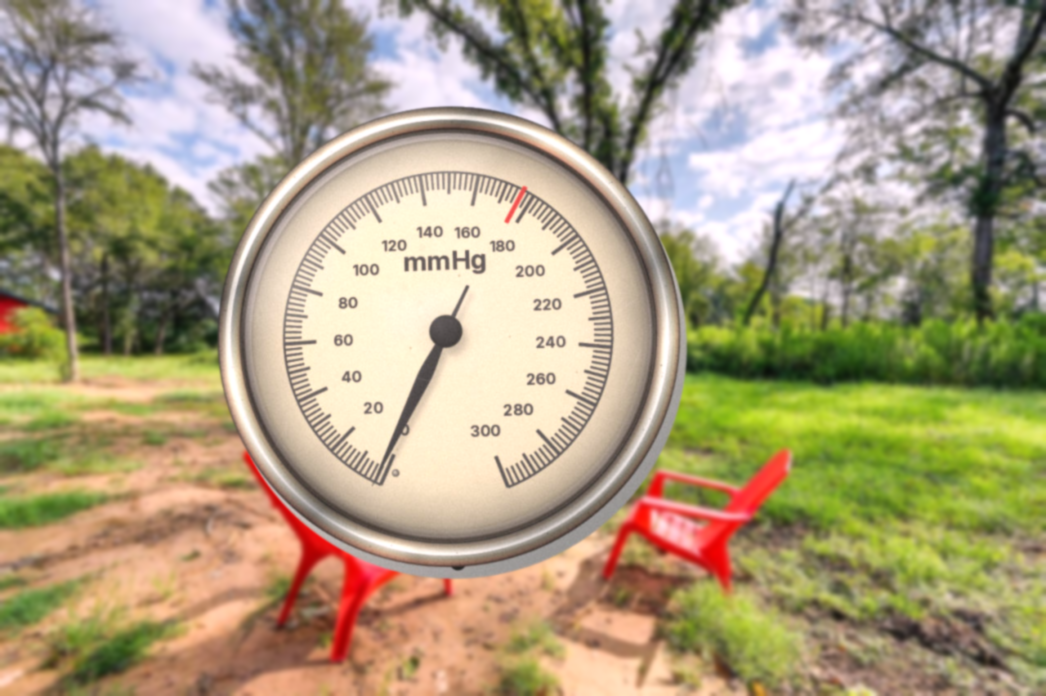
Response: 2 mmHg
